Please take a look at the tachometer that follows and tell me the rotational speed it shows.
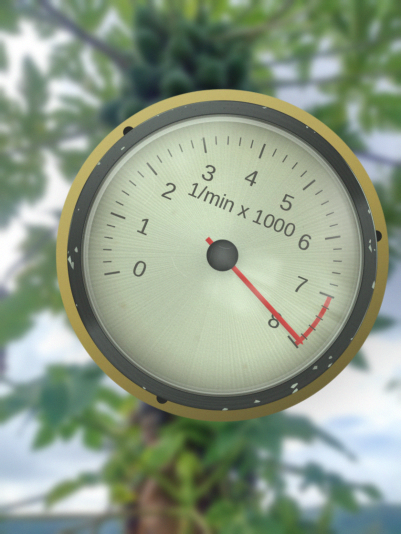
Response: 7900 rpm
